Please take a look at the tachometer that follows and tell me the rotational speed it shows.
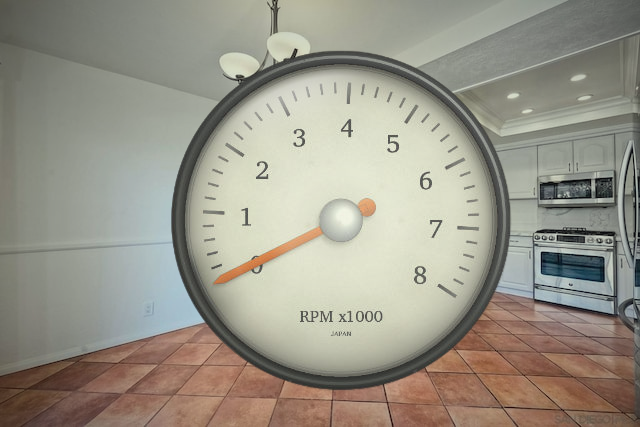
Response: 0 rpm
